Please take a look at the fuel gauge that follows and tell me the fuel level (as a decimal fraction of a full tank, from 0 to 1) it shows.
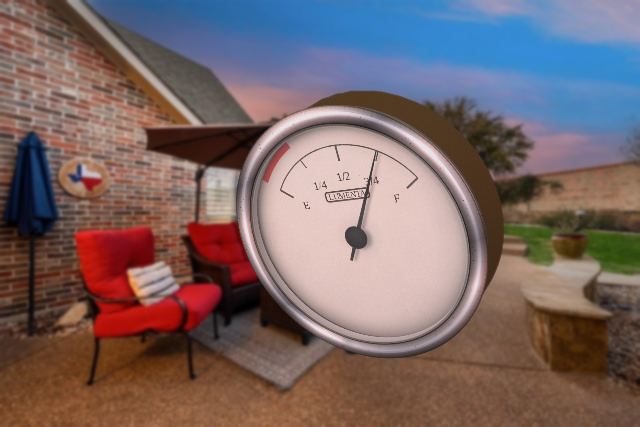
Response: 0.75
